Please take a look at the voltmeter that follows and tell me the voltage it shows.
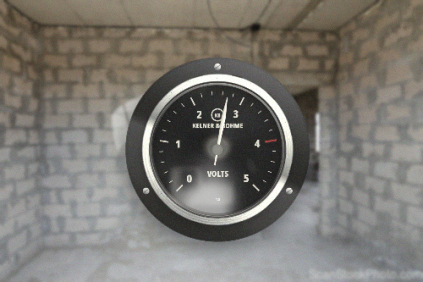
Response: 2.7 V
